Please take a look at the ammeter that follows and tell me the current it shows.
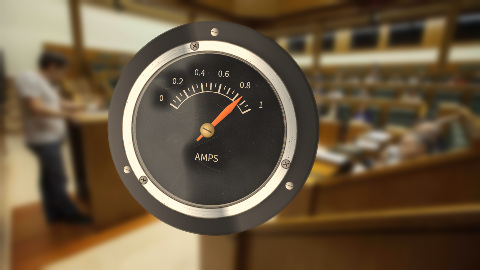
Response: 0.85 A
